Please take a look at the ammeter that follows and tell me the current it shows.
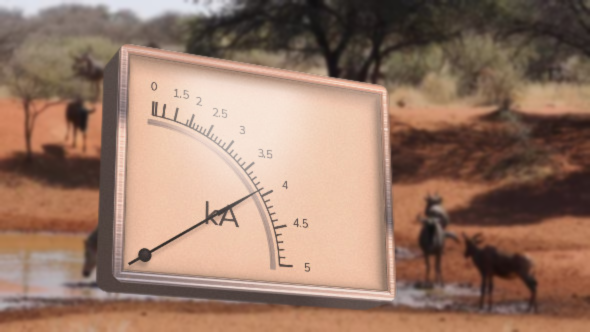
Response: 3.9 kA
